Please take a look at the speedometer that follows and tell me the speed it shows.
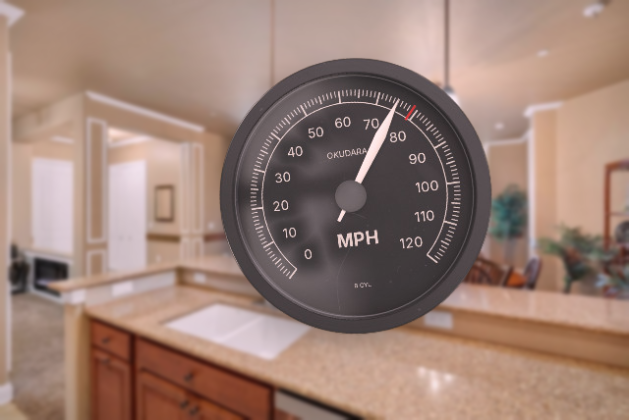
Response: 75 mph
